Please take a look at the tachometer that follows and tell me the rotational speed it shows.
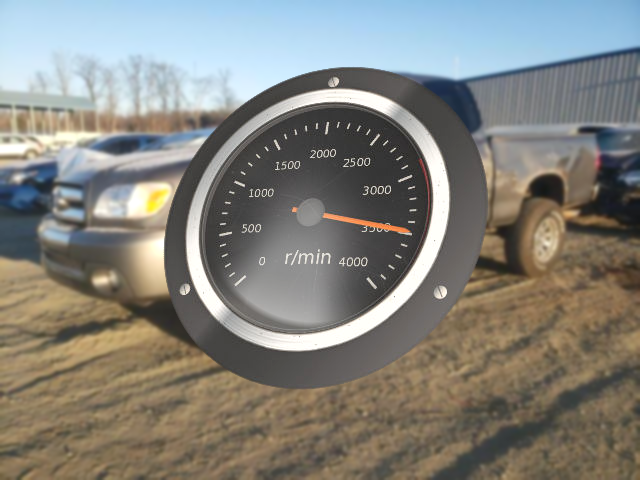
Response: 3500 rpm
